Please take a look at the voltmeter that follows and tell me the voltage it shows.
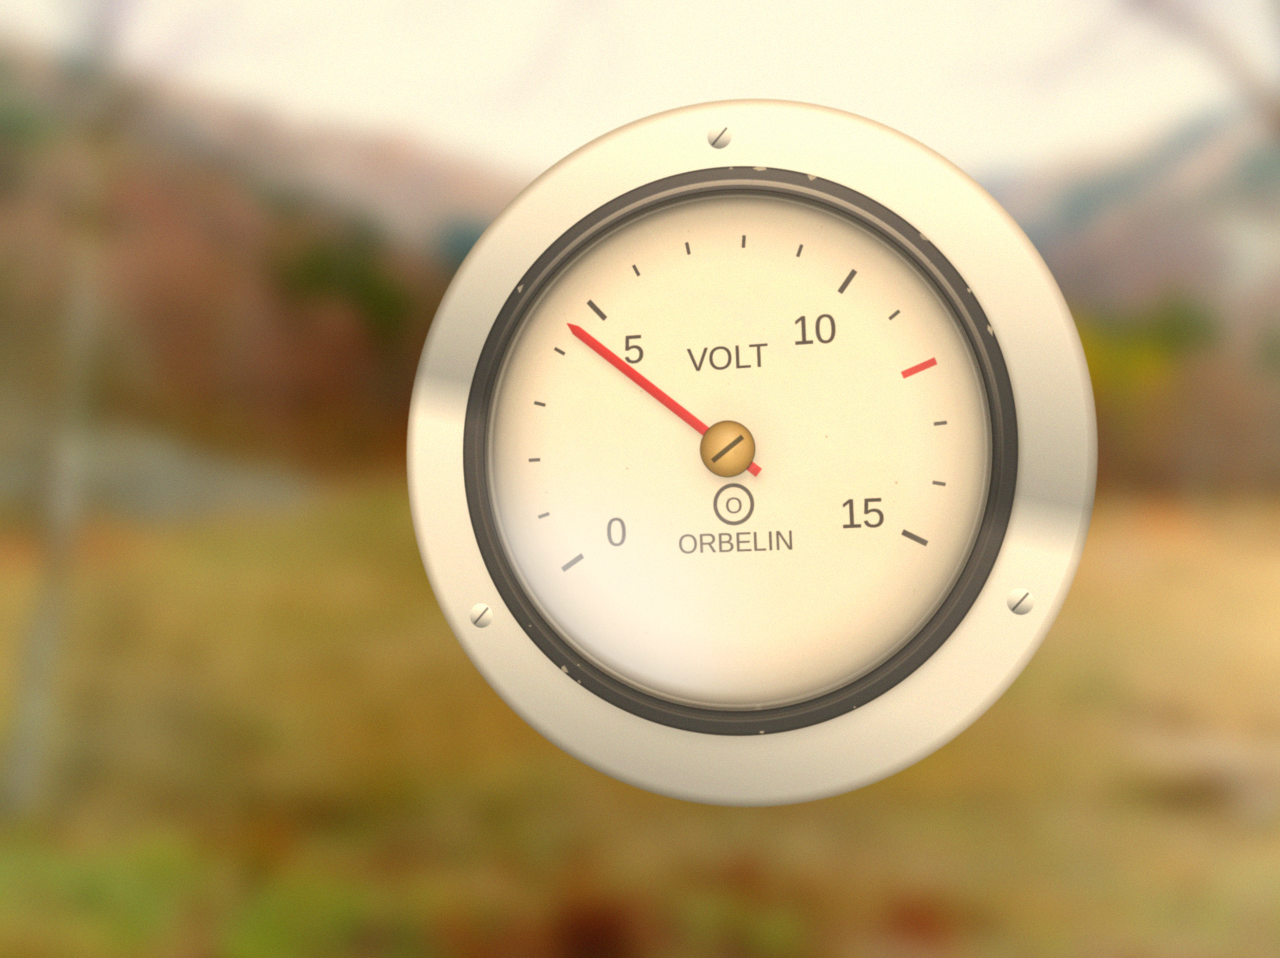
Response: 4.5 V
